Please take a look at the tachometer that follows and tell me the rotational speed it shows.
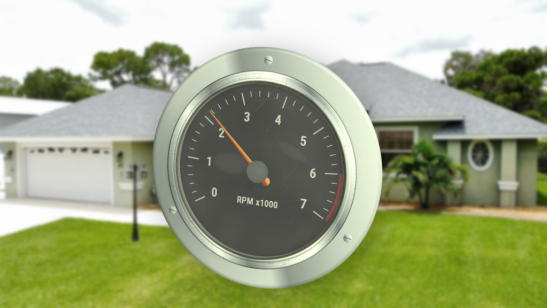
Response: 2200 rpm
